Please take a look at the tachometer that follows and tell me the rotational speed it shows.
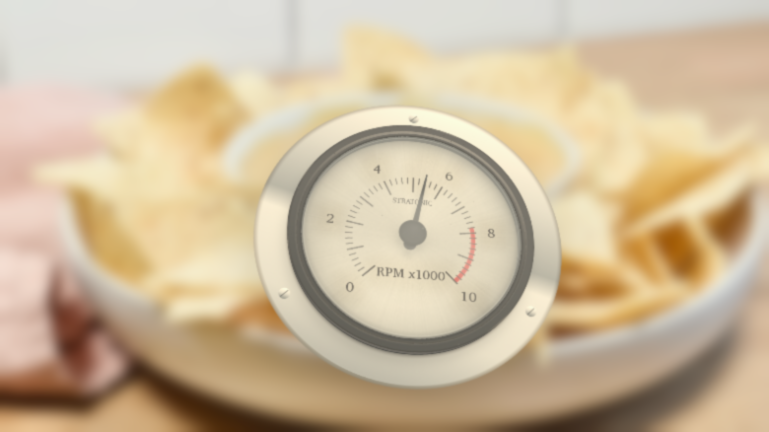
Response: 5400 rpm
